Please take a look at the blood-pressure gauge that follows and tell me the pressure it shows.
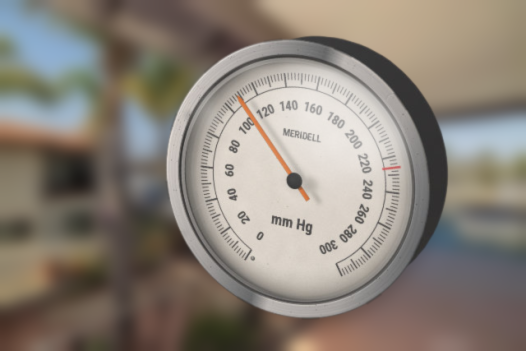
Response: 110 mmHg
